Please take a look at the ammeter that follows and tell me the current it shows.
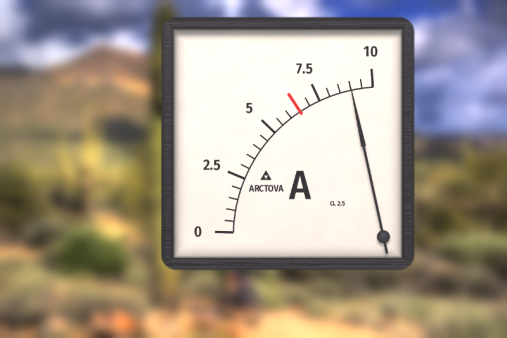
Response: 9 A
